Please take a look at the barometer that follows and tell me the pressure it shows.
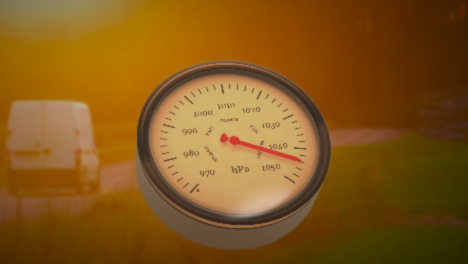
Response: 1044 hPa
